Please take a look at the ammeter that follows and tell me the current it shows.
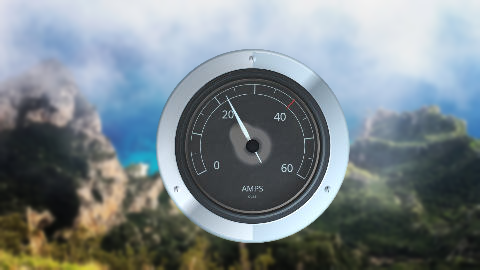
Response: 22.5 A
